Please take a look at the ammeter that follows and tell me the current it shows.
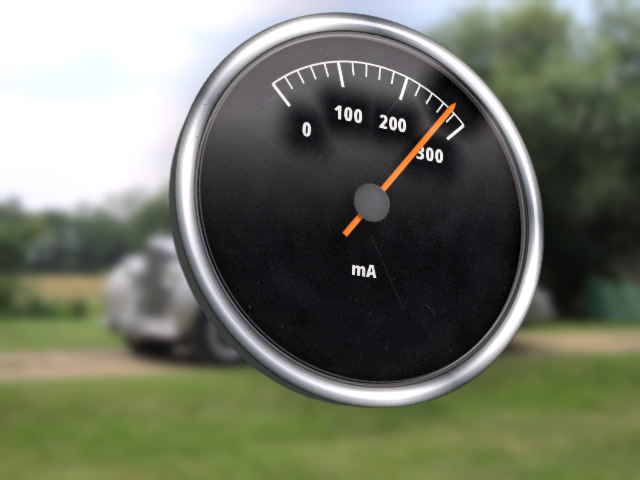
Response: 270 mA
